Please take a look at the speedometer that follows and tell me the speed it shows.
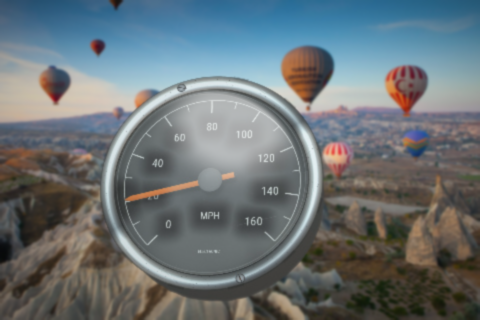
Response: 20 mph
